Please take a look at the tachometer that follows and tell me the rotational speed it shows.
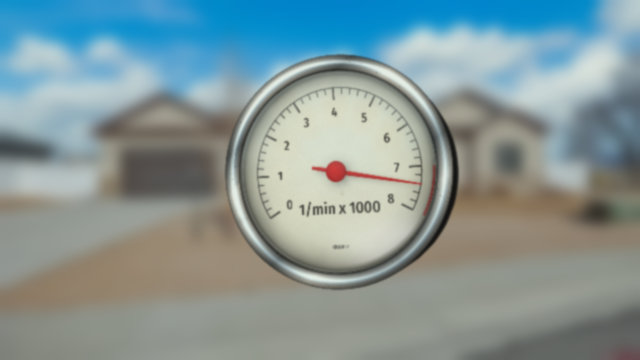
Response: 7400 rpm
